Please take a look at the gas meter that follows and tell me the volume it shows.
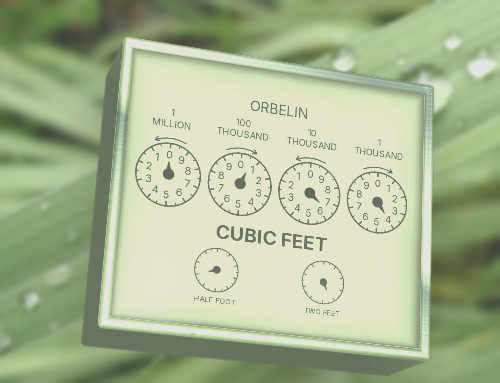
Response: 6400 ft³
